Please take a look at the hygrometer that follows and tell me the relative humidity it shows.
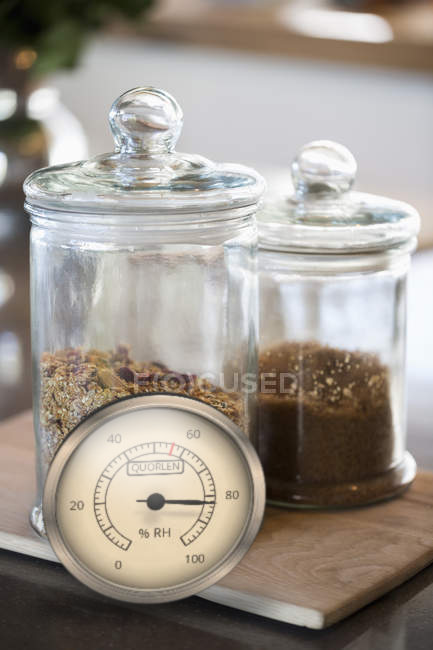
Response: 82 %
